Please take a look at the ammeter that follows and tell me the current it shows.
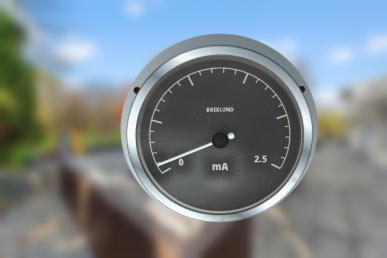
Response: 0.1 mA
